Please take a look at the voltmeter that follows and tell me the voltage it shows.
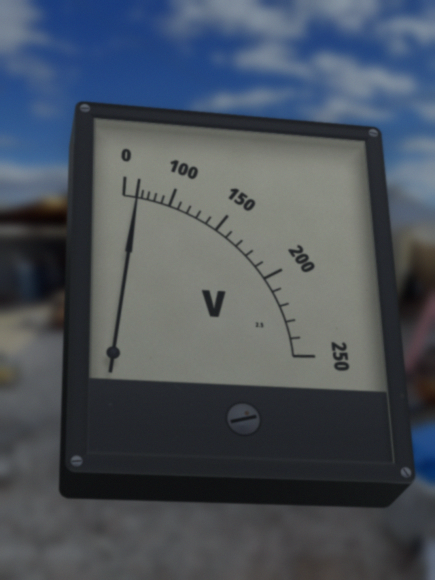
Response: 50 V
